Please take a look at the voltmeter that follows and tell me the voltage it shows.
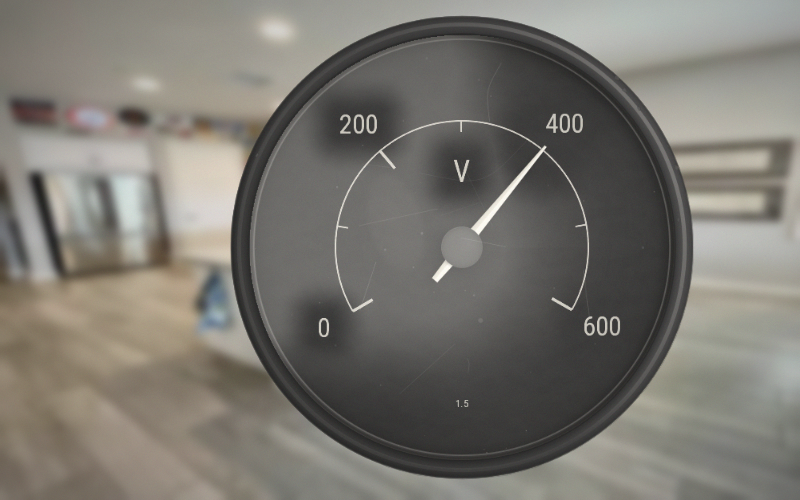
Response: 400 V
